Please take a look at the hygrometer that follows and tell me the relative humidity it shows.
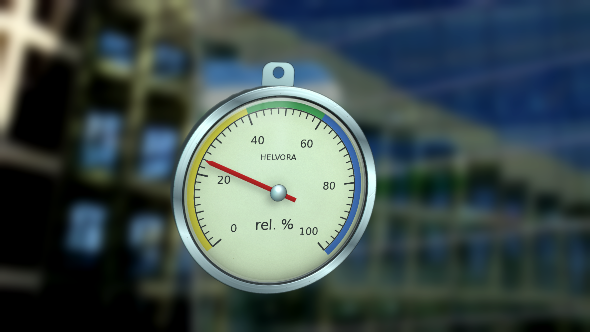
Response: 24 %
